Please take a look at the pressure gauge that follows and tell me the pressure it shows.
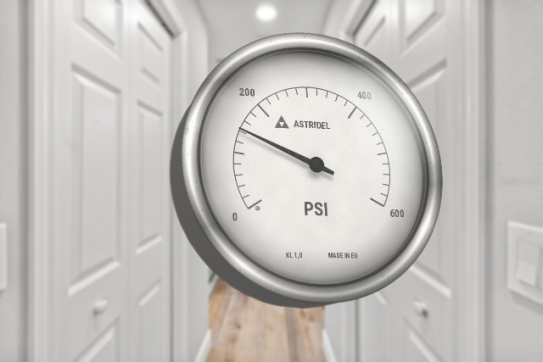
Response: 140 psi
